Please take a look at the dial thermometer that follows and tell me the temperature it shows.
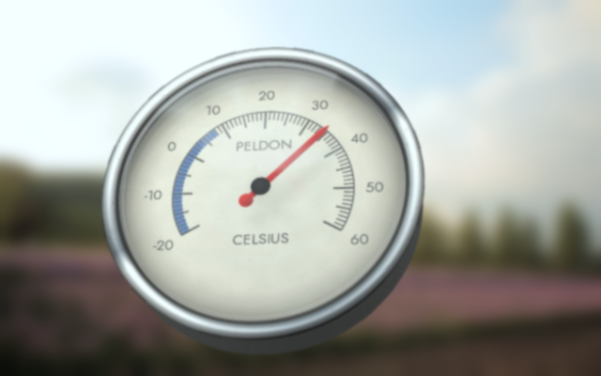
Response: 35 °C
